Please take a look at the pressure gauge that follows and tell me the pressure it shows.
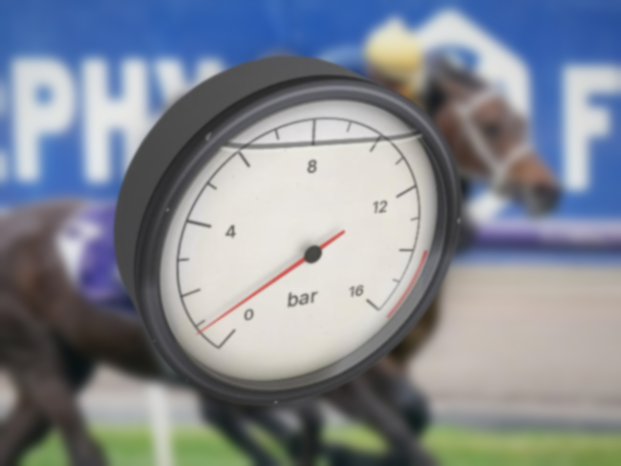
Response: 1 bar
